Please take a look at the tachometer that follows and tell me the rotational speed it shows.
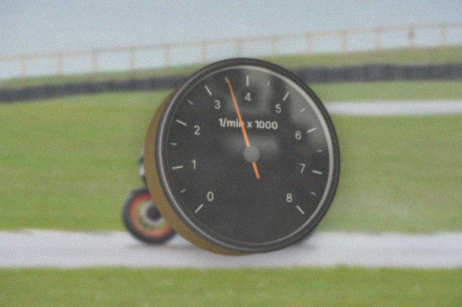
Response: 3500 rpm
